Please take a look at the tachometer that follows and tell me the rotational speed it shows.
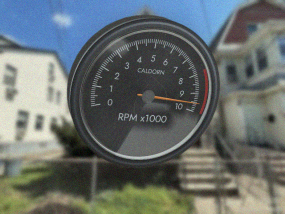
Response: 9500 rpm
